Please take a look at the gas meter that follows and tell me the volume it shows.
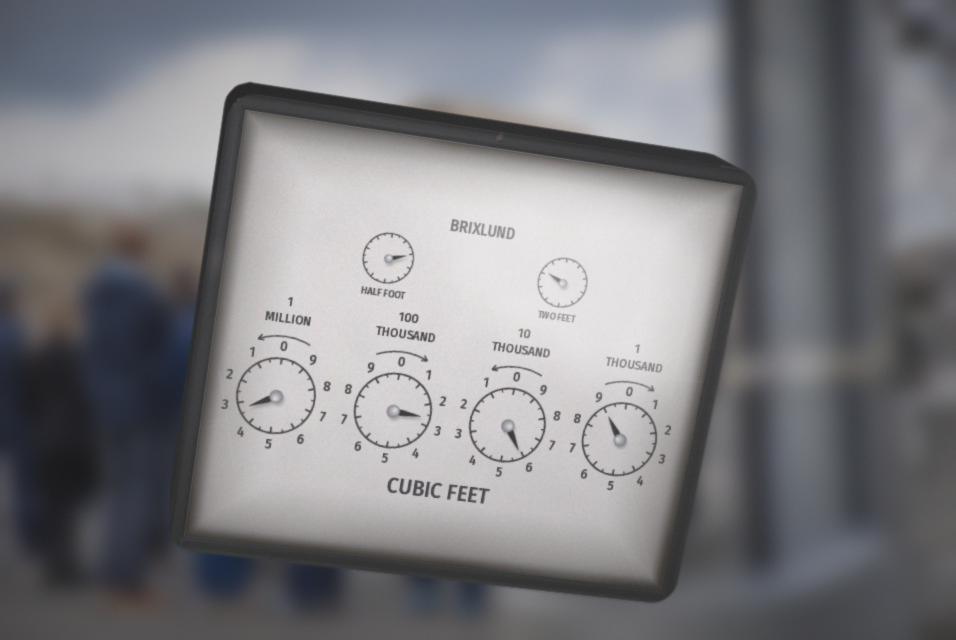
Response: 325900 ft³
